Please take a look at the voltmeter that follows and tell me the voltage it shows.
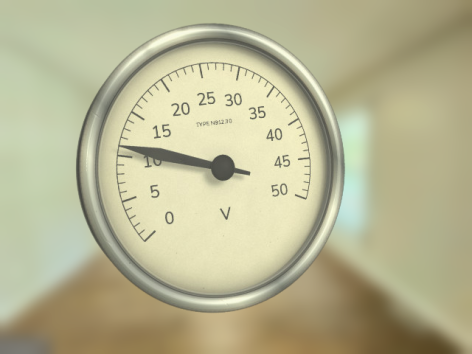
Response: 11 V
